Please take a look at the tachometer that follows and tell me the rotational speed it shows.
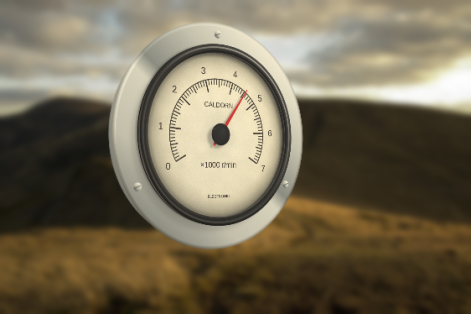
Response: 4500 rpm
